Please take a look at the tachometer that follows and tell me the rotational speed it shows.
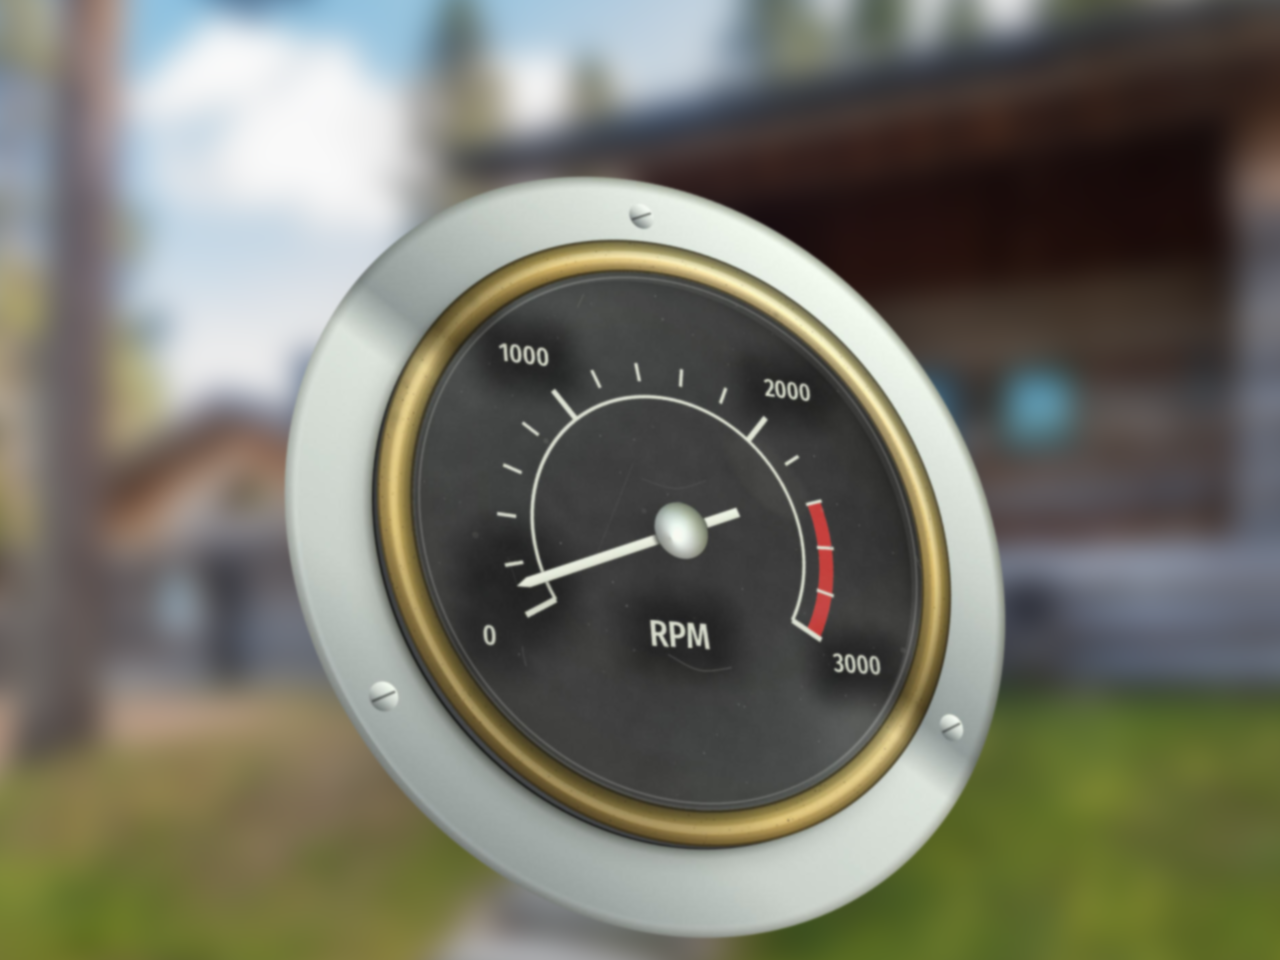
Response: 100 rpm
